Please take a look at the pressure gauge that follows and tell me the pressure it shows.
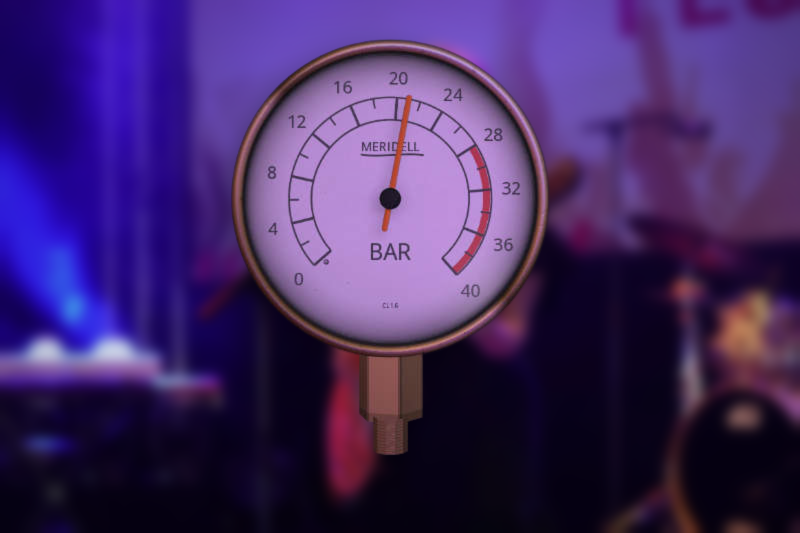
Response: 21 bar
